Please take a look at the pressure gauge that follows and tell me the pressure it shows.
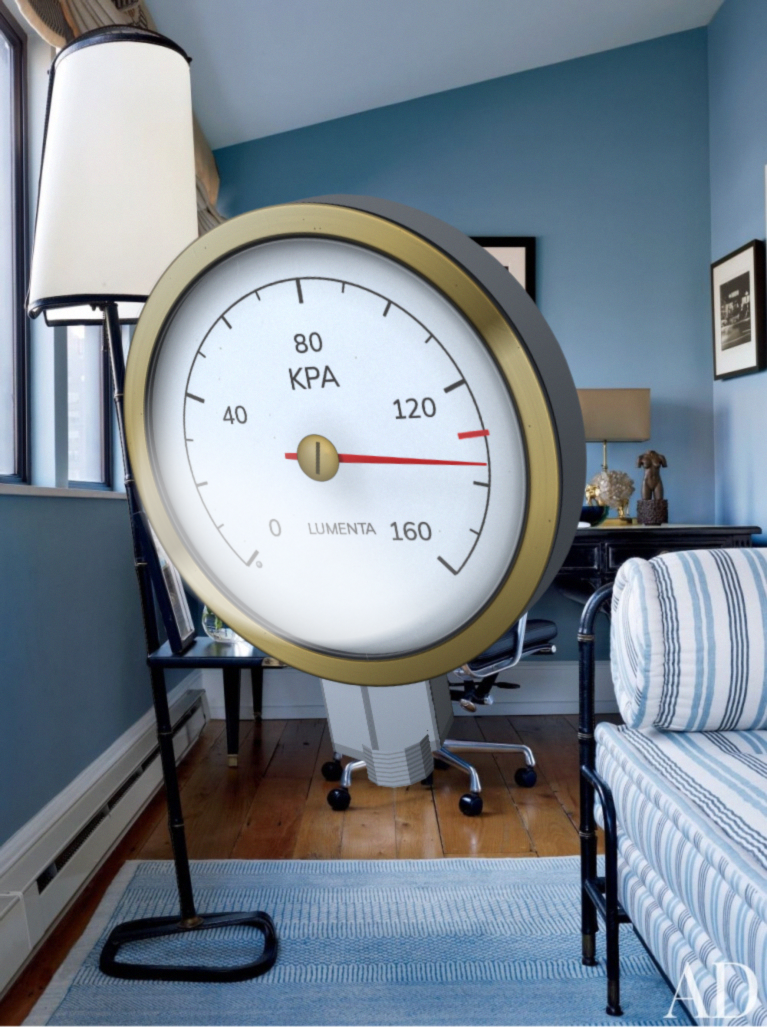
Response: 135 kPa
